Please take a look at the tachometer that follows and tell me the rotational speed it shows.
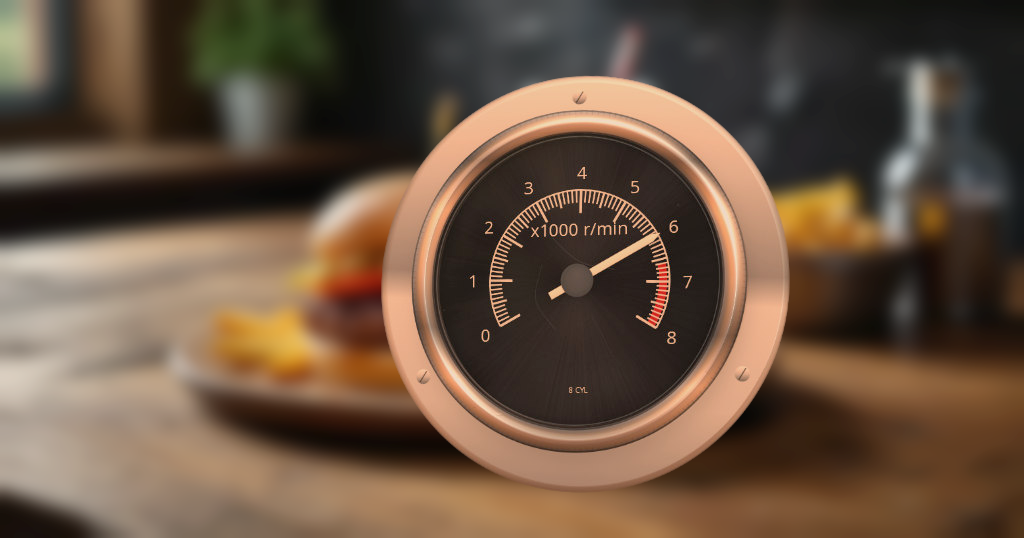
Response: 6000 rpm
